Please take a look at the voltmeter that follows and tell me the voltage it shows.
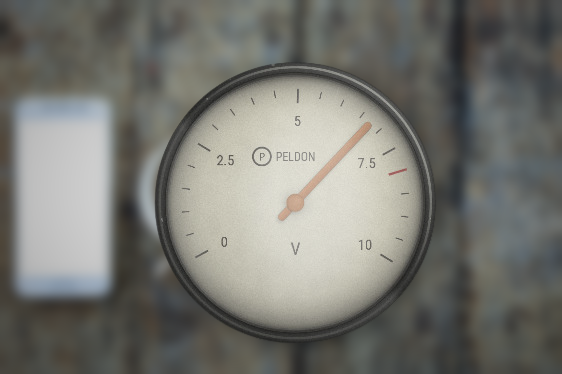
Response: 6.75 V
